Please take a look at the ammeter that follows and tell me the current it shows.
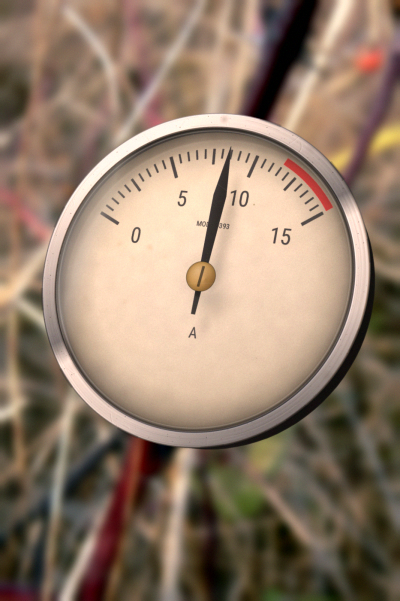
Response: 8.5 A
